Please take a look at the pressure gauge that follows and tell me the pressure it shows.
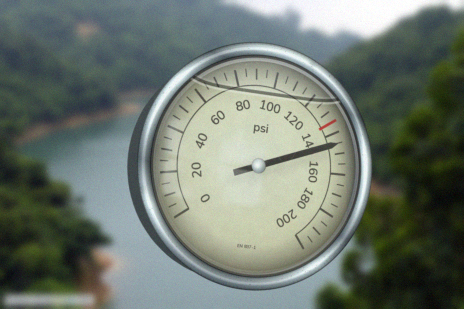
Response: 145 psi
